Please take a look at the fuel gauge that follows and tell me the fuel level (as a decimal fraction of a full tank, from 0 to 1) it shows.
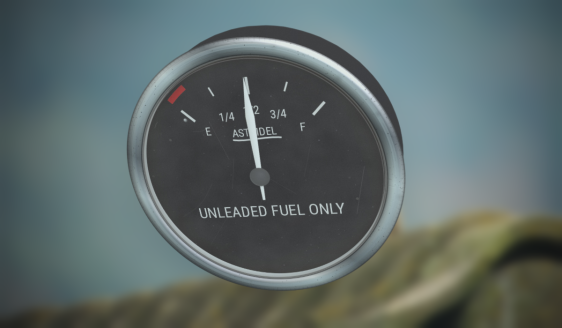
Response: 0.5
